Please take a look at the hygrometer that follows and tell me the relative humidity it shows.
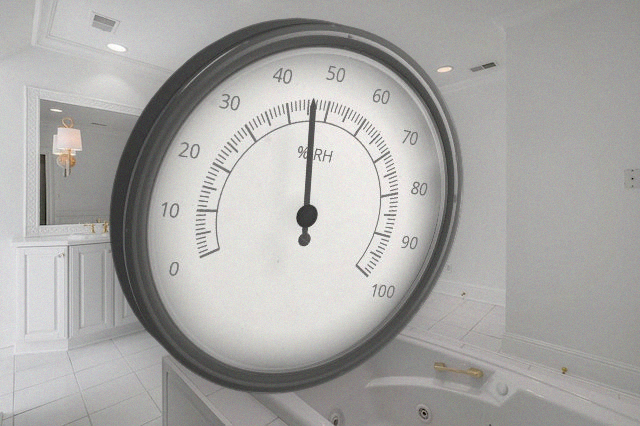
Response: 45 %
